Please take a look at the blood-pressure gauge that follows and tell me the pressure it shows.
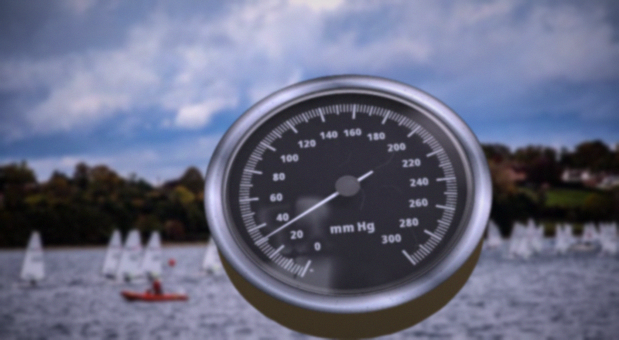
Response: 30 mmHg
